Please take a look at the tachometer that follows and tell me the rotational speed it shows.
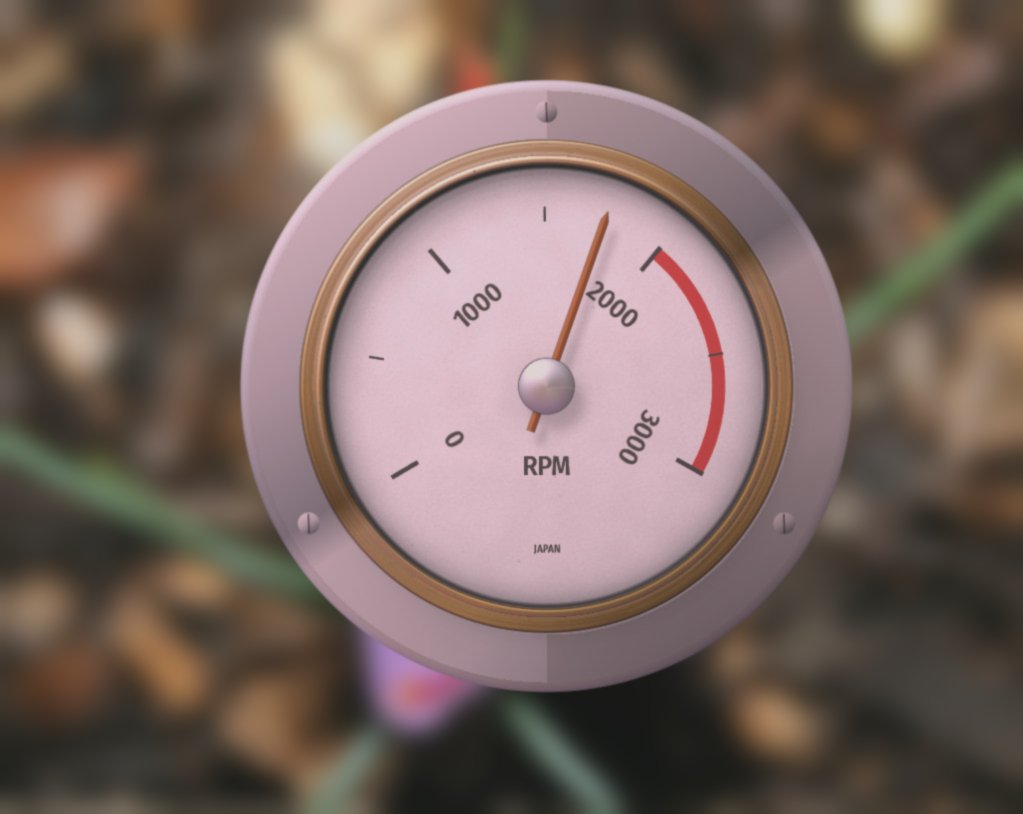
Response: 1750 rpm
